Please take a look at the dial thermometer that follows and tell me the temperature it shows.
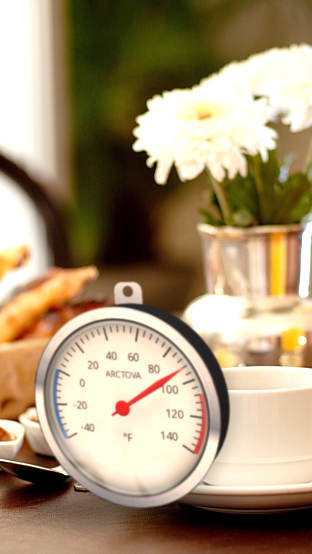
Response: 92 °F
